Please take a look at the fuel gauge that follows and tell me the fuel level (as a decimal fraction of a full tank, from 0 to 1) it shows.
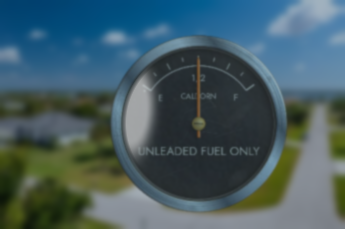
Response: 0.5
